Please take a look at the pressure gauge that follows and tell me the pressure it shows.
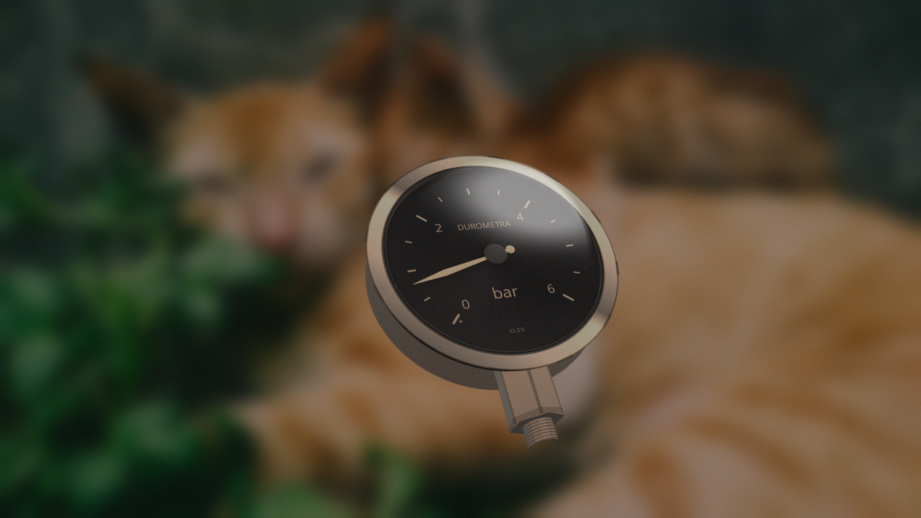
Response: 0.75 bar
